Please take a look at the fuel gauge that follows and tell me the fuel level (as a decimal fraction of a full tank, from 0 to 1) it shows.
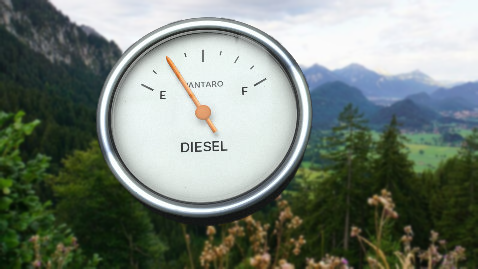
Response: 0.25
